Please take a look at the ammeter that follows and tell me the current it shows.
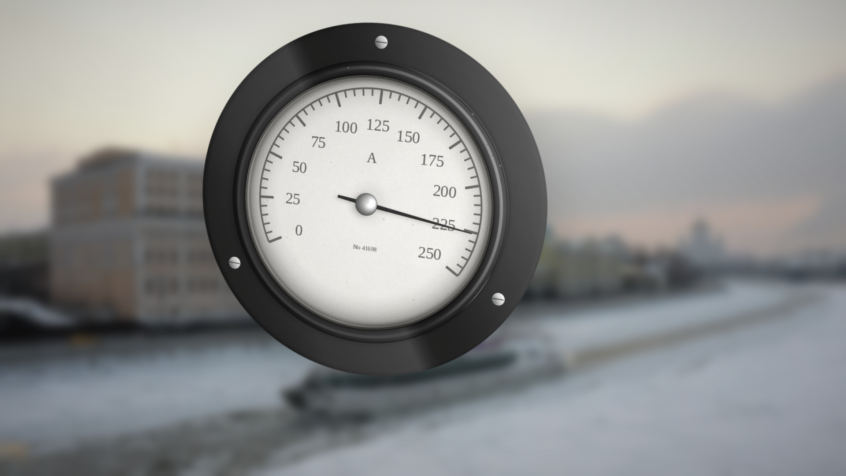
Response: 225 A
